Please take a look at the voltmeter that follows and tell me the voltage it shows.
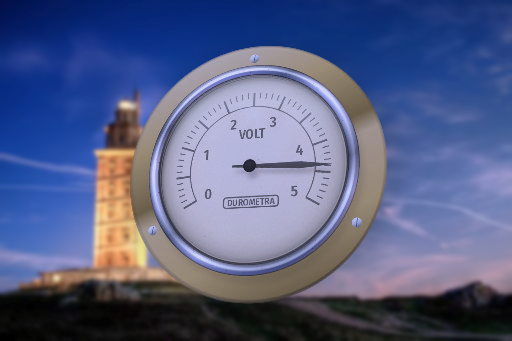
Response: 4.4 V
